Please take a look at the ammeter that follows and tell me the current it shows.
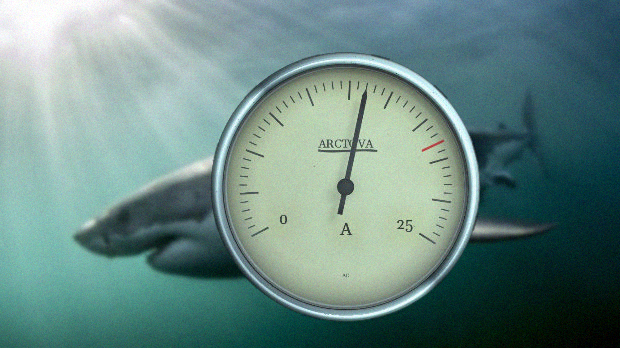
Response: 13.5 A
